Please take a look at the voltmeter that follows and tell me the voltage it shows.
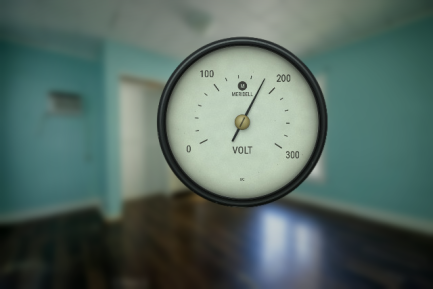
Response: 180 V
